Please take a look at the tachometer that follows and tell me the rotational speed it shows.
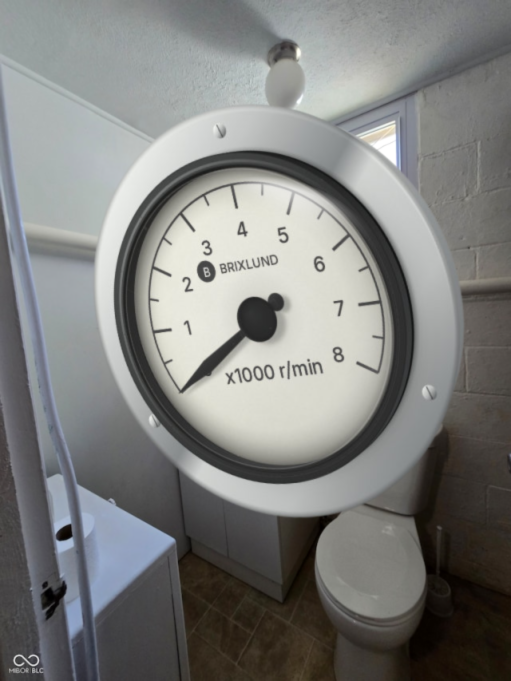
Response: 0 rpm
